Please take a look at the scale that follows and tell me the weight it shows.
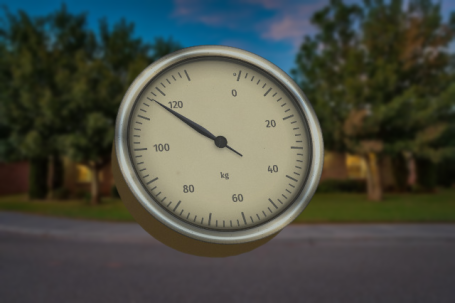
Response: 116 kg
